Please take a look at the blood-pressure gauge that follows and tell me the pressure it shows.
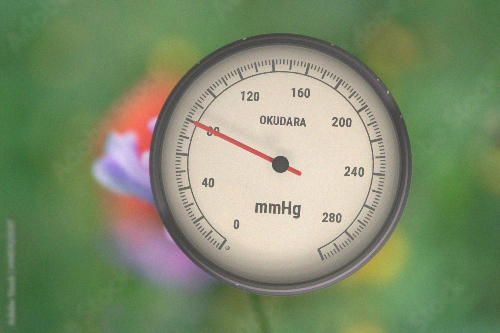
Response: 80 mmHg
